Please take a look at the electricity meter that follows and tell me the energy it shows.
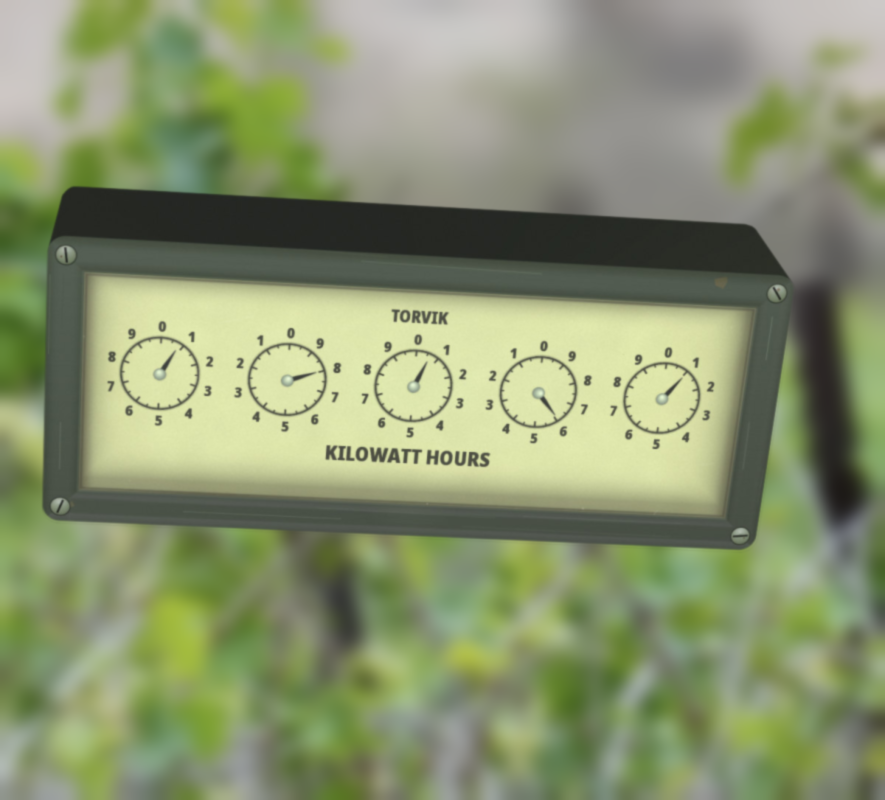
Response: 8061 kWh
